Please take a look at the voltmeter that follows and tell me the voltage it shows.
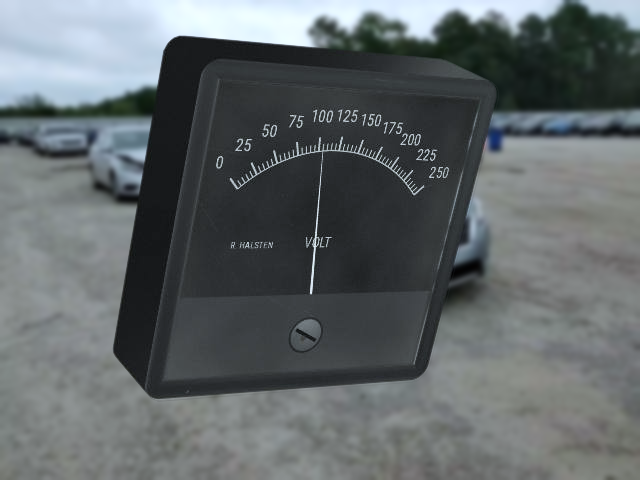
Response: 100 V
